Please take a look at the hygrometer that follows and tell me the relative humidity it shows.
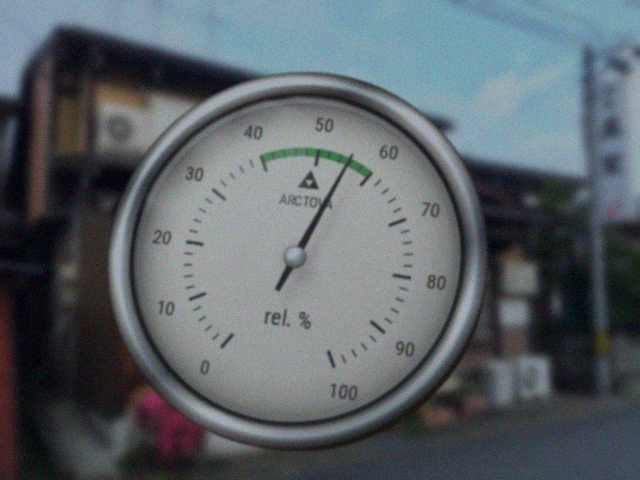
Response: 56 %
